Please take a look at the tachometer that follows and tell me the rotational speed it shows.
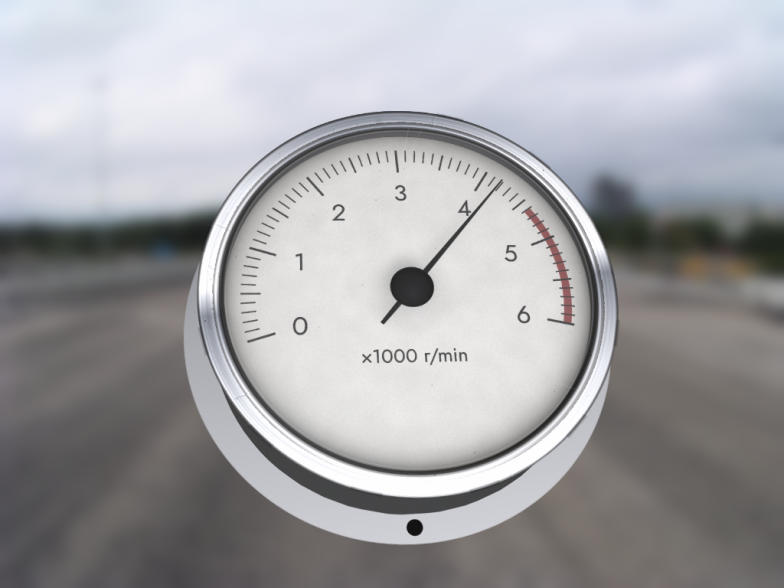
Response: 4200 rpm
